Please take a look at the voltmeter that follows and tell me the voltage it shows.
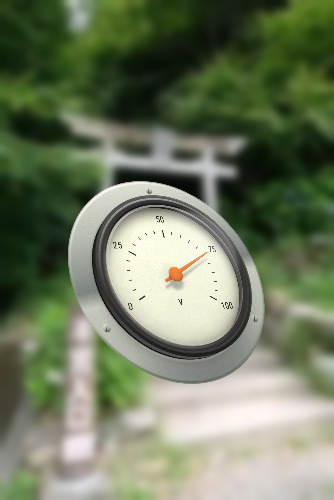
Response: 75 V
